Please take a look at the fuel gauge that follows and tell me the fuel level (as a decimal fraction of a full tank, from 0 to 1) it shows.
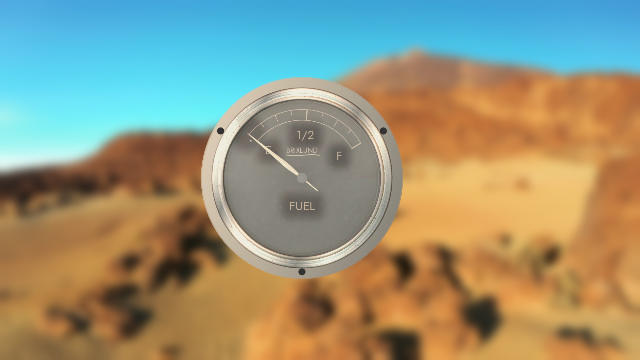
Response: 0
